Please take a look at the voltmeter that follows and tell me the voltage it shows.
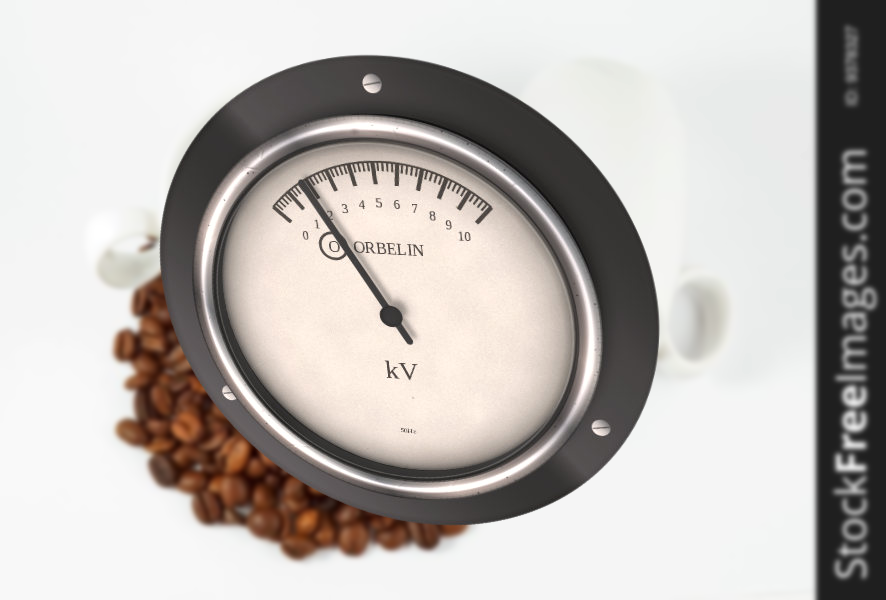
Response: 2 kV
